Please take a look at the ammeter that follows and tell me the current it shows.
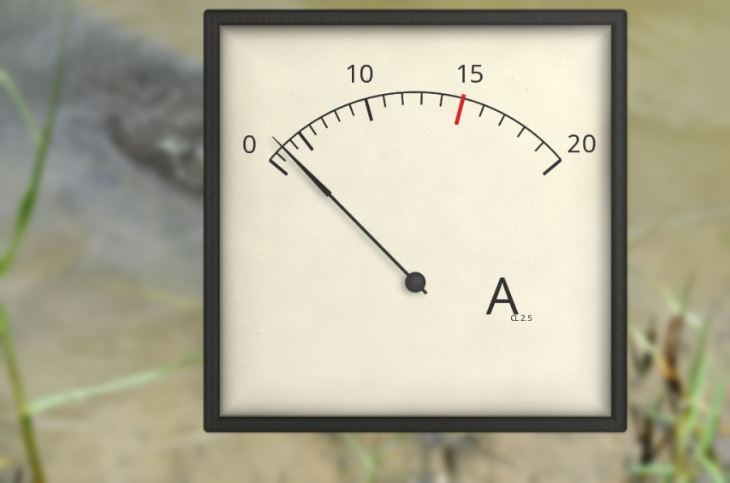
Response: 3 A
